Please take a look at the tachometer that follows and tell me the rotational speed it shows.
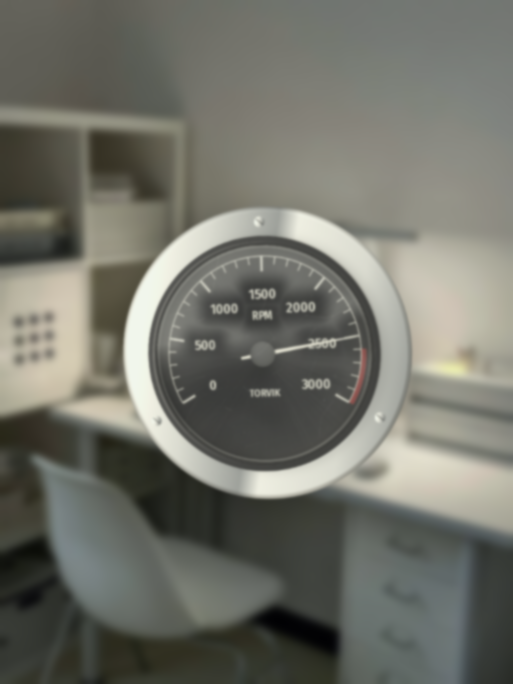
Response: 2500 rpm
